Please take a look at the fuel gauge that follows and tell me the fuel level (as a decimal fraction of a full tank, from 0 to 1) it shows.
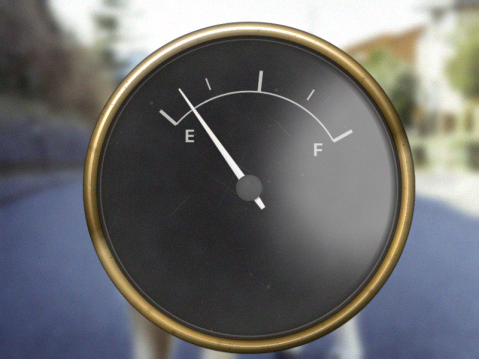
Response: 0.125
